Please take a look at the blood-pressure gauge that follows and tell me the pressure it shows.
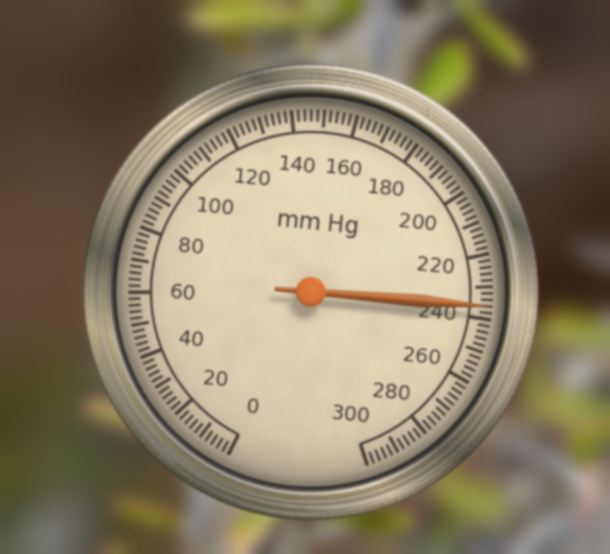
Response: 236 mmHg
